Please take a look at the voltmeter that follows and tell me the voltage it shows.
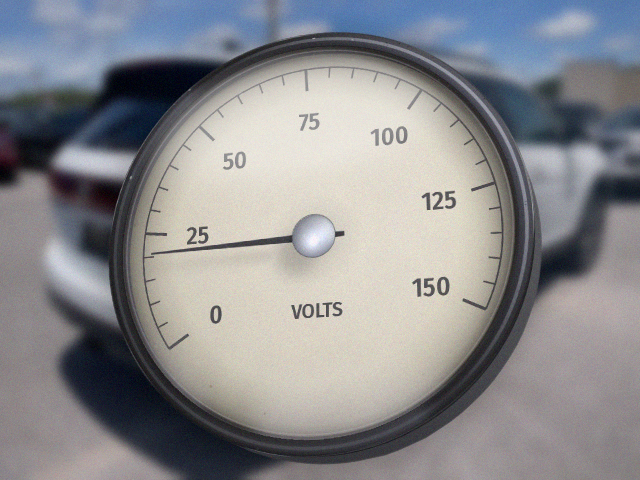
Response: 20 V
